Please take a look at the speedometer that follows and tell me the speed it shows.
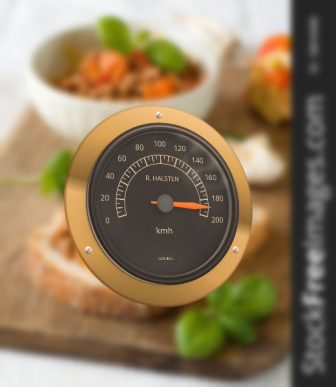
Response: 190 km/h
